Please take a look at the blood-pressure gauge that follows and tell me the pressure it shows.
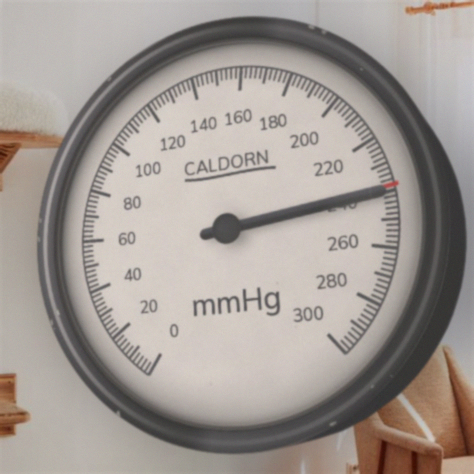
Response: 240 mmHg
